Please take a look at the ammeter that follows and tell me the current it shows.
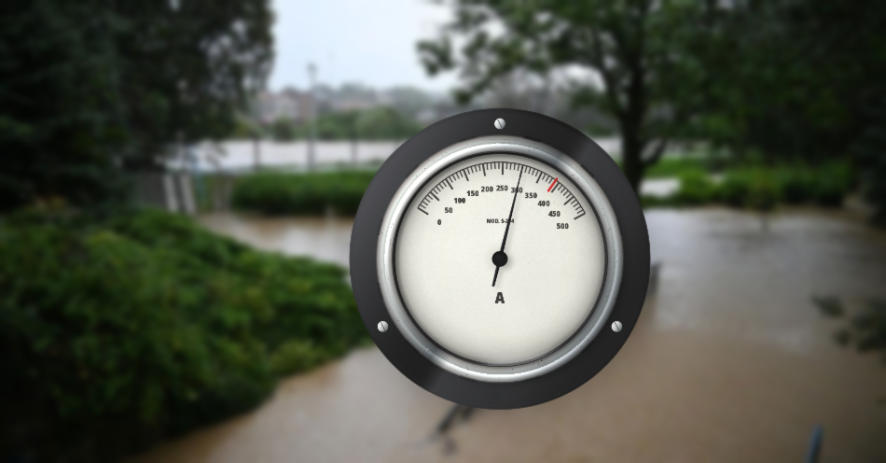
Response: 300 A
